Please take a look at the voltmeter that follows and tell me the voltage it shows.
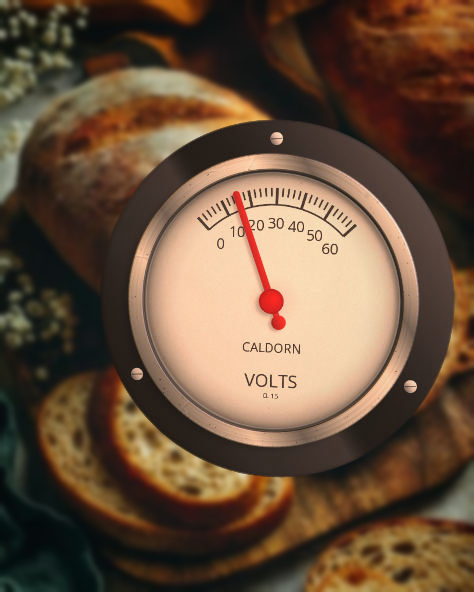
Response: 16 V
